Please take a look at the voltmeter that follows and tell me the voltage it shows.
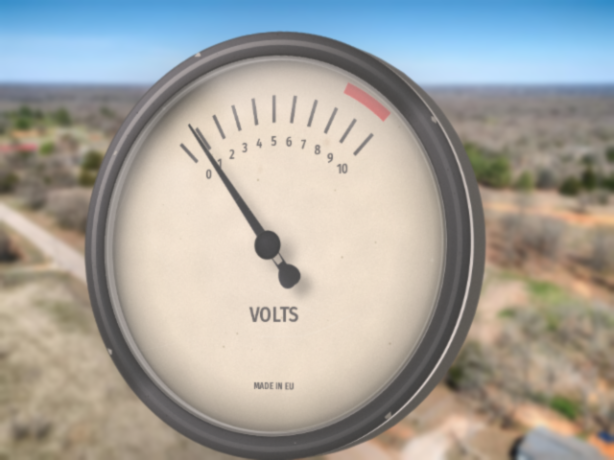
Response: 1 V
